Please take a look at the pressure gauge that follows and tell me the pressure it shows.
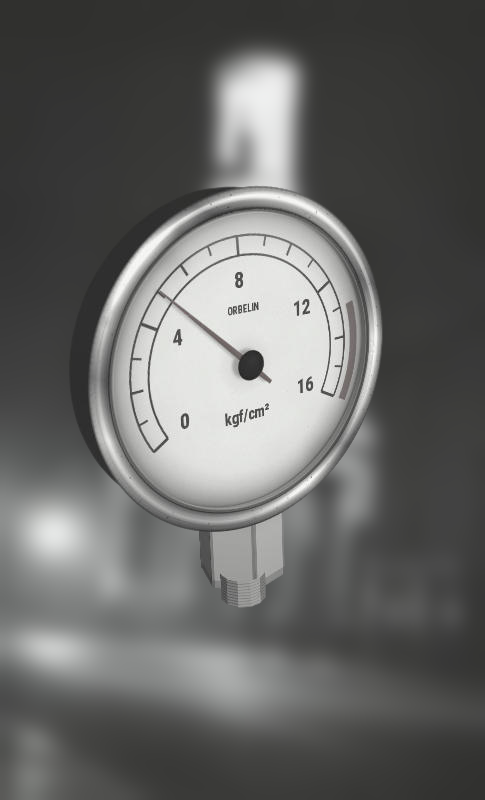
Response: 5 kg/cm²
